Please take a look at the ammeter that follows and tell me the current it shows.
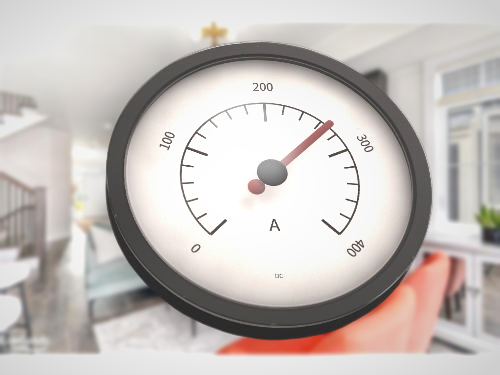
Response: 270 A
